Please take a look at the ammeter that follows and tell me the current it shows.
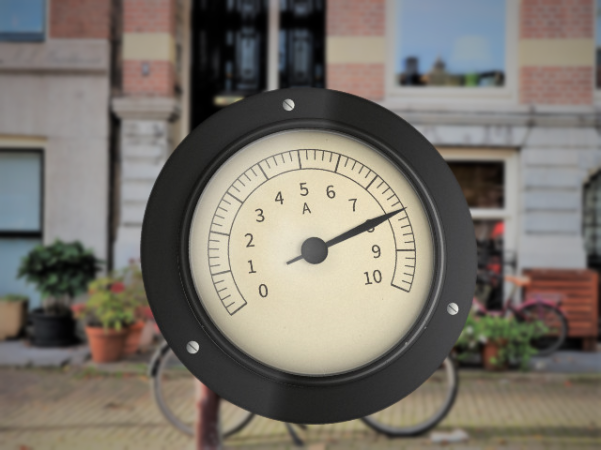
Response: 8 A
